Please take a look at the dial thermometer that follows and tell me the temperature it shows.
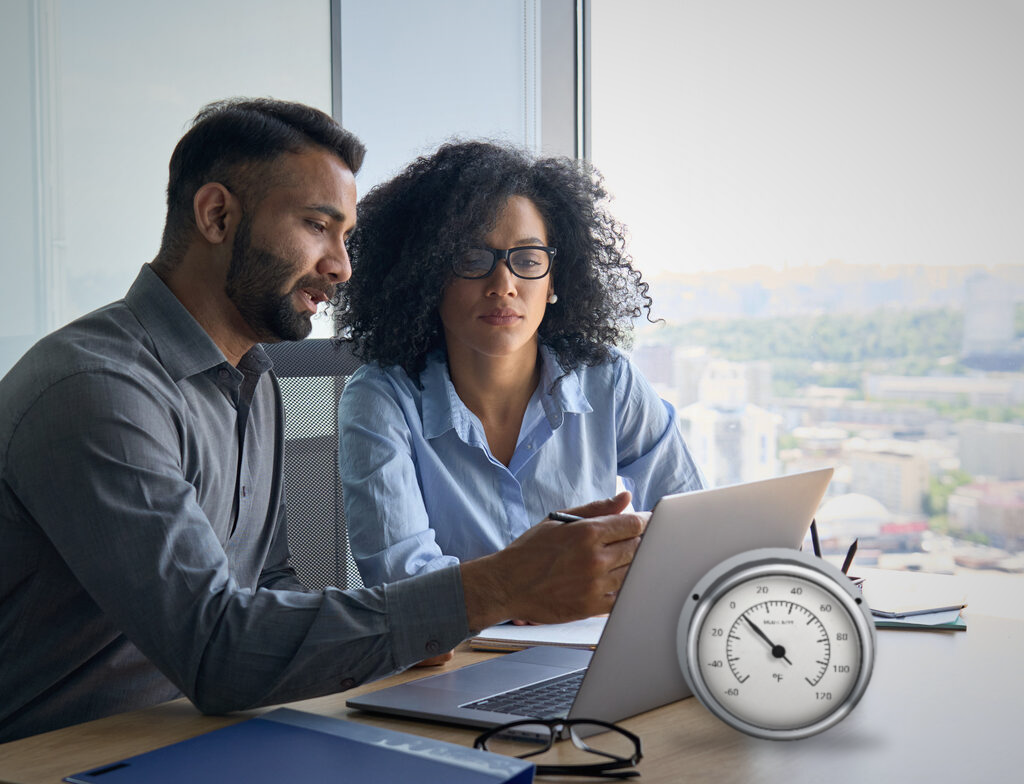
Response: 0 °F
